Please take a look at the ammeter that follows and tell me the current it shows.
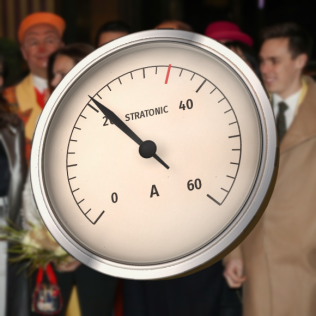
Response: 21 A
